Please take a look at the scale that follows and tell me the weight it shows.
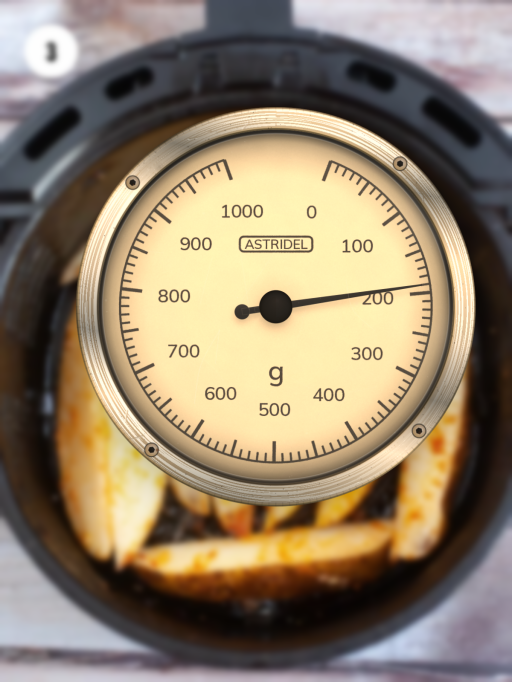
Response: 190 g
